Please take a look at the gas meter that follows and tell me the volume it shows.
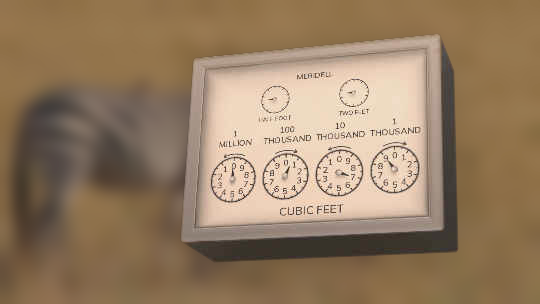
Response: 6900 ft³
